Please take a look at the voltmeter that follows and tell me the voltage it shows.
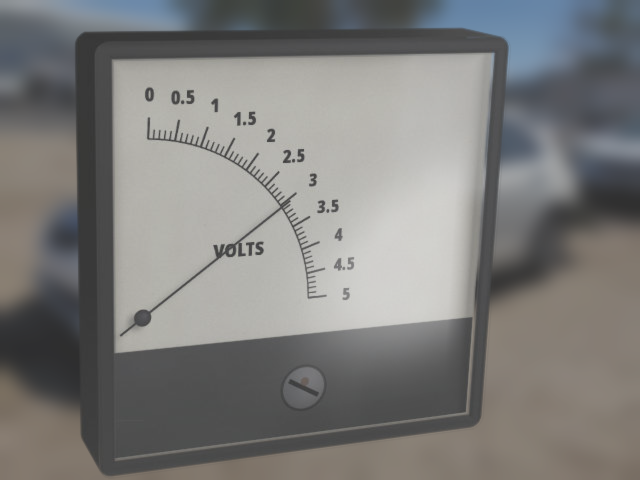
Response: 3 V
